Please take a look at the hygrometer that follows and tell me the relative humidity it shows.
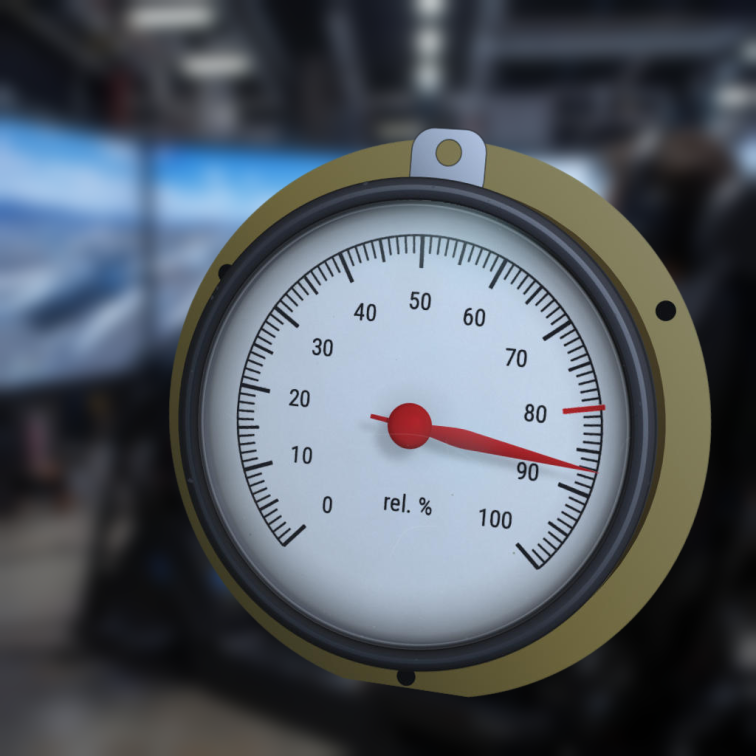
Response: 87 %
